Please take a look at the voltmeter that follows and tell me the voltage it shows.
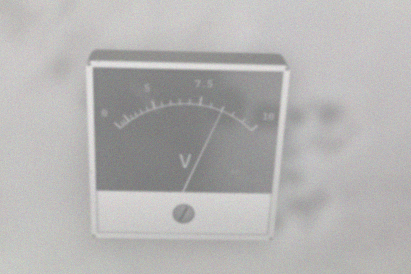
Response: 8.5 V
